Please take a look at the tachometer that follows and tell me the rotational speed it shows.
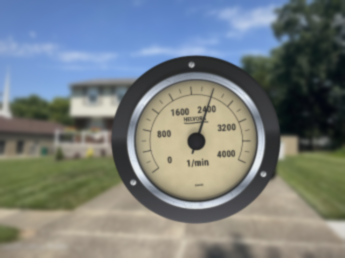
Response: 2400 rpm
